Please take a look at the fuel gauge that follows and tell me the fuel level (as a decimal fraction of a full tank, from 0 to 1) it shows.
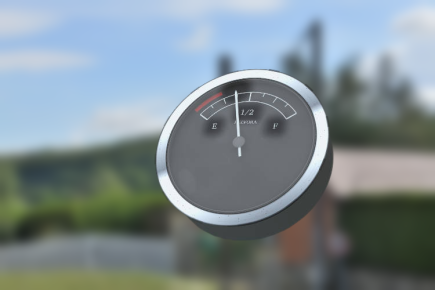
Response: 0.375
